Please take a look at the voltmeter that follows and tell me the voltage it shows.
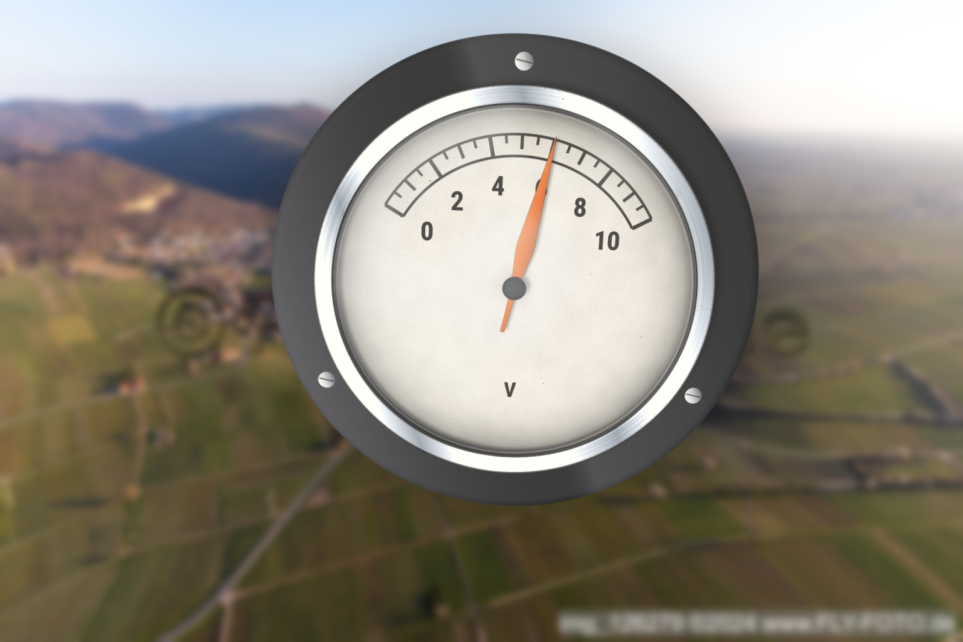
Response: 6 V
